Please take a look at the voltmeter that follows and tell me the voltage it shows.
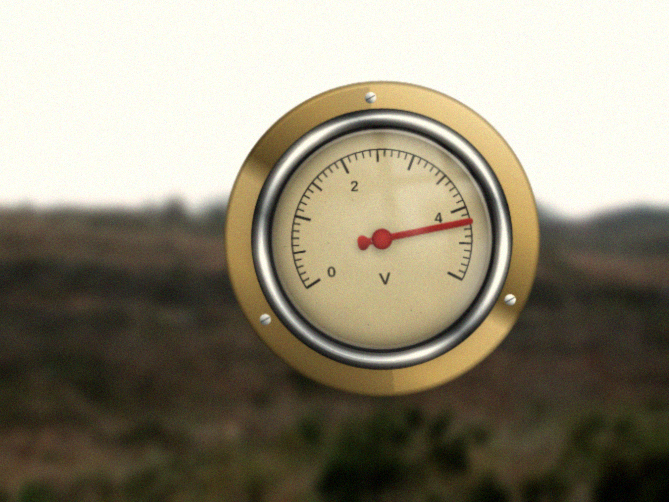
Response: 4.2 V
